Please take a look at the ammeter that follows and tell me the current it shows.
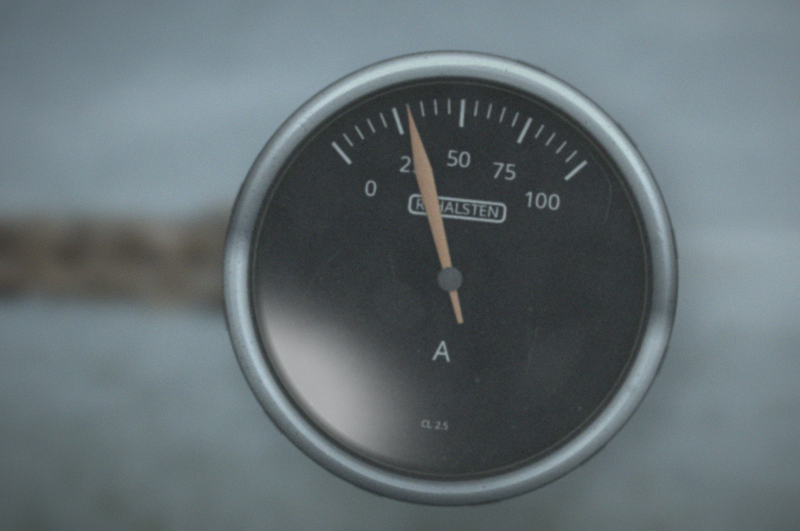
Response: 30 A
